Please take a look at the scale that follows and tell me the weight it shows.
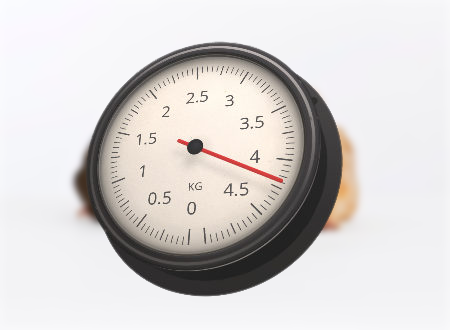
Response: 4.2 kg
